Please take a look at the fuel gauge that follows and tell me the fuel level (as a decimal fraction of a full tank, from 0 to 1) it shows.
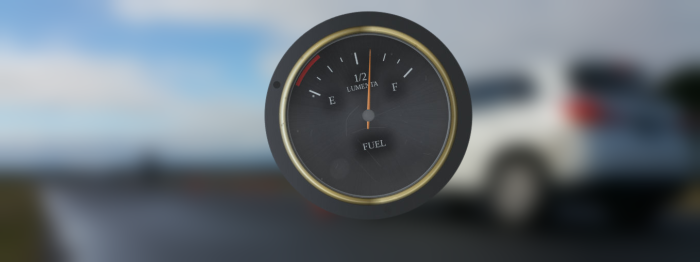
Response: 0.625
